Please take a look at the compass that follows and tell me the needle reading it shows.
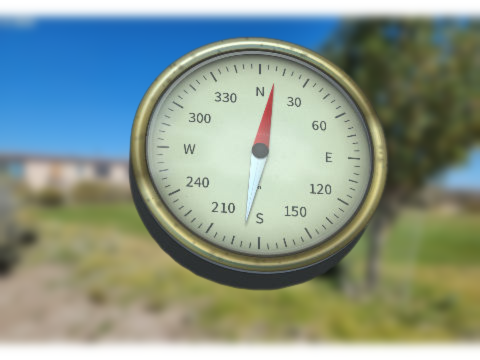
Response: 10 °
